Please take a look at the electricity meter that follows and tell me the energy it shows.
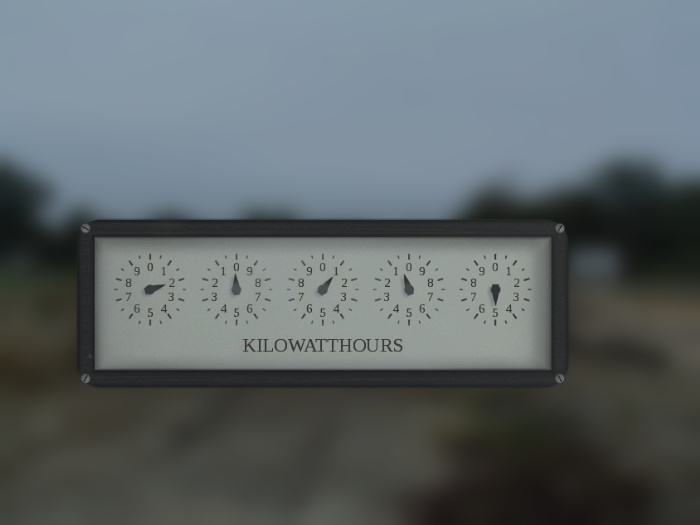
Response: 20105 kWh
